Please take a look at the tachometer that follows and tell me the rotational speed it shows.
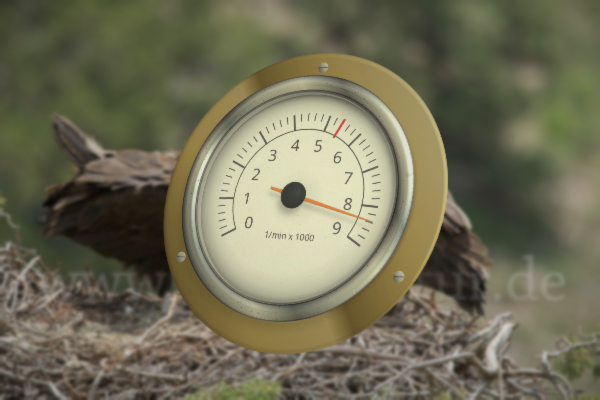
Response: 8400 rpm
